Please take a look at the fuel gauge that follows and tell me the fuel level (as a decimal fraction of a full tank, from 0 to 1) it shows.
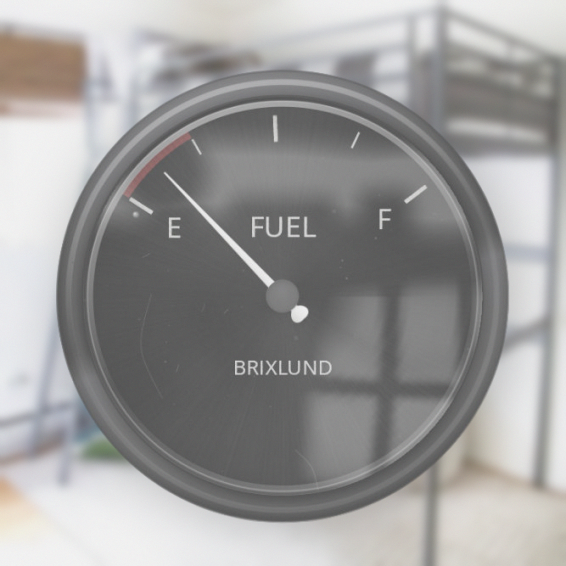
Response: 0.125
